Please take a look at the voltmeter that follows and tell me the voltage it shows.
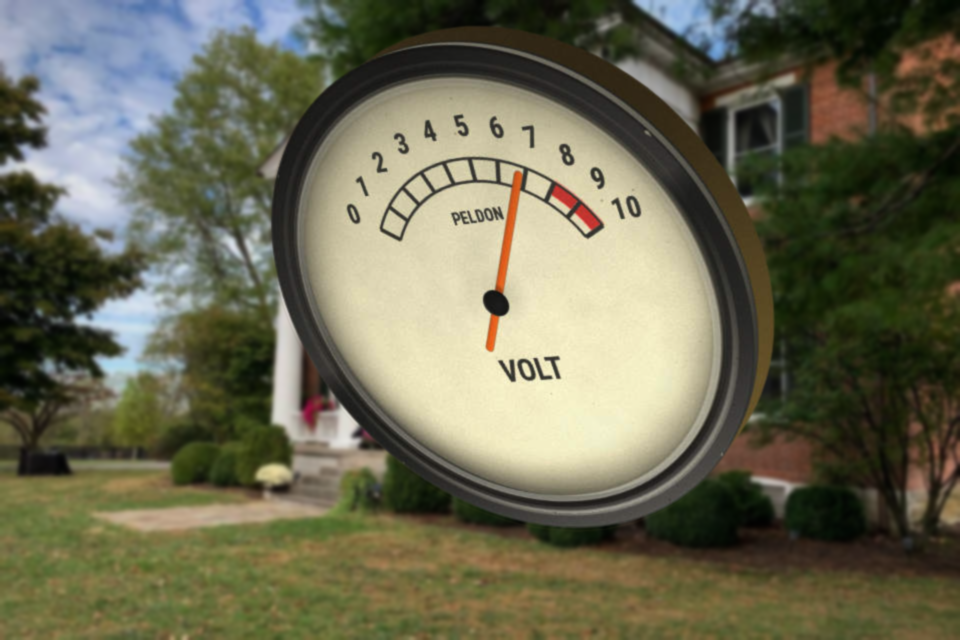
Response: 7 V
